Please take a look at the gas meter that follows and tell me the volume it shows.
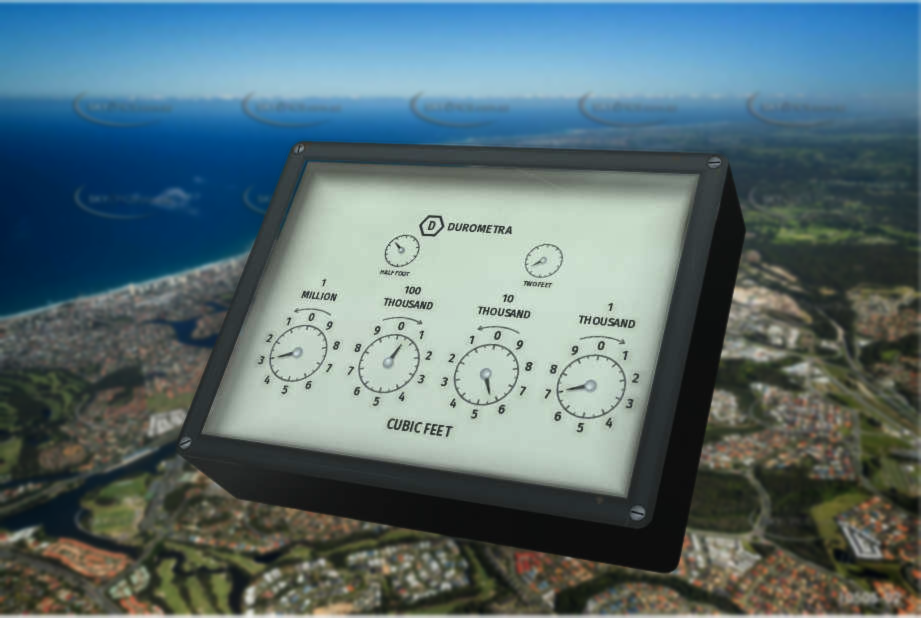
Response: 305700 ft³
